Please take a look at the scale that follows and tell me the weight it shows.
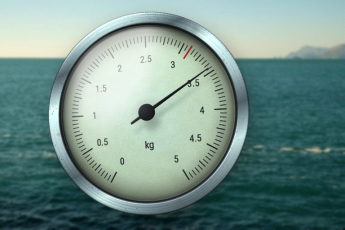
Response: 3.45 kg
